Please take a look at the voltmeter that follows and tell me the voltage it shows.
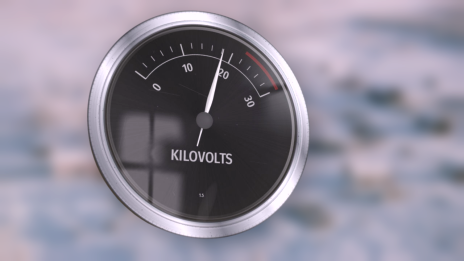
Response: 18 kV
